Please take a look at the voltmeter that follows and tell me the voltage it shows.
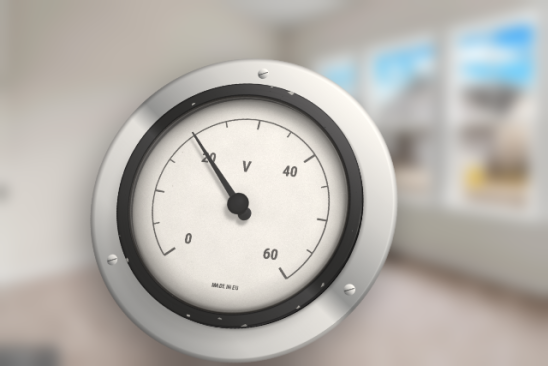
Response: 20 V
